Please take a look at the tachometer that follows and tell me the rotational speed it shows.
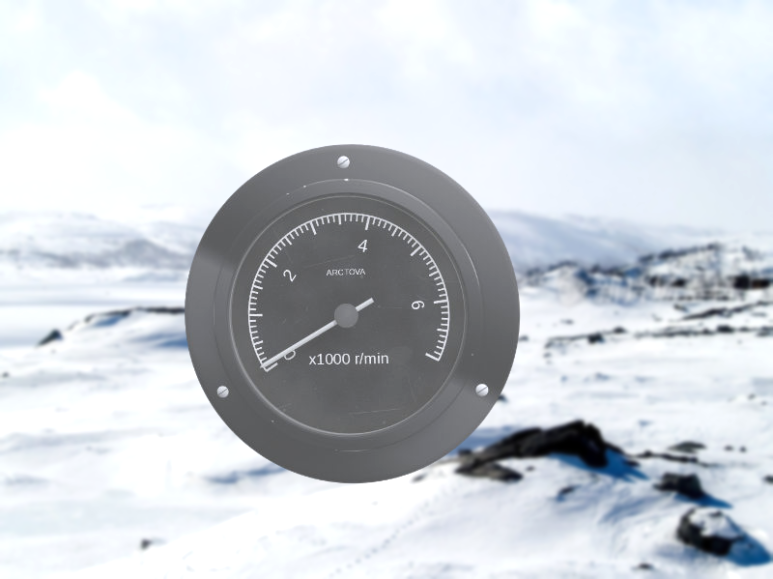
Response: 100 rpm
